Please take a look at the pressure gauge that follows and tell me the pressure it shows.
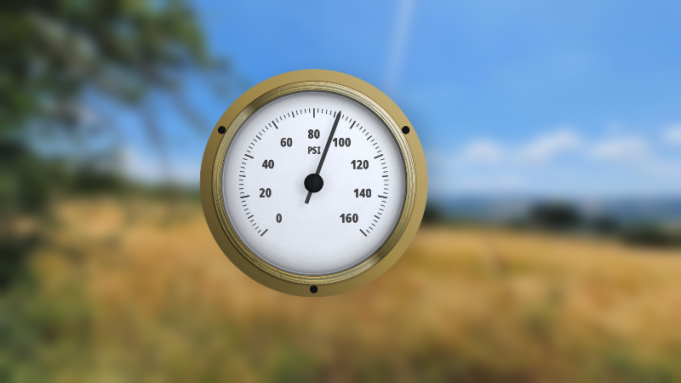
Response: 92 psi
